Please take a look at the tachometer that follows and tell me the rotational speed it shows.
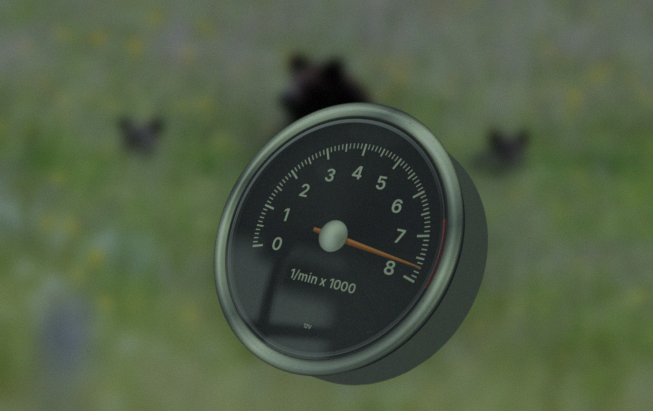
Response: 7700 rpm
